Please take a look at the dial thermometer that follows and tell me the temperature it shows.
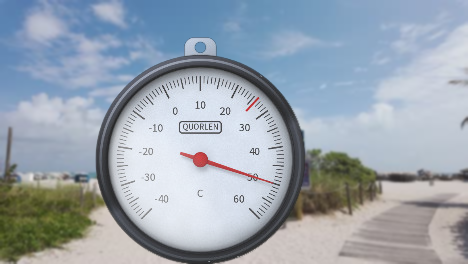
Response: 50 °C
